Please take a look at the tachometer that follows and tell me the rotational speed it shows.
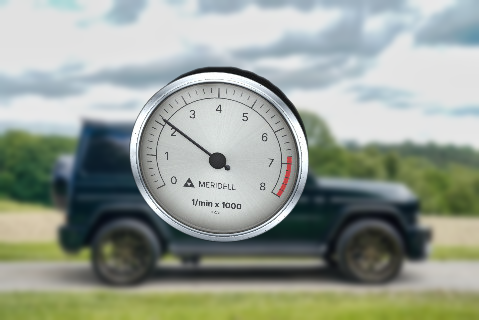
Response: 2200 rpm
